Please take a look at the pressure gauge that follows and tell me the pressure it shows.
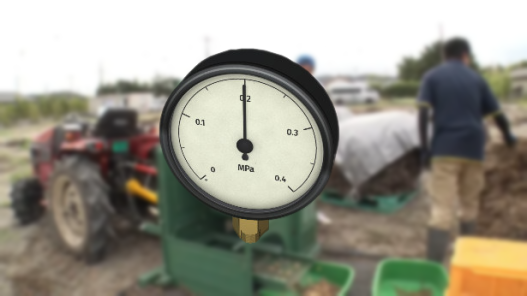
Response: 0.2 MPa
